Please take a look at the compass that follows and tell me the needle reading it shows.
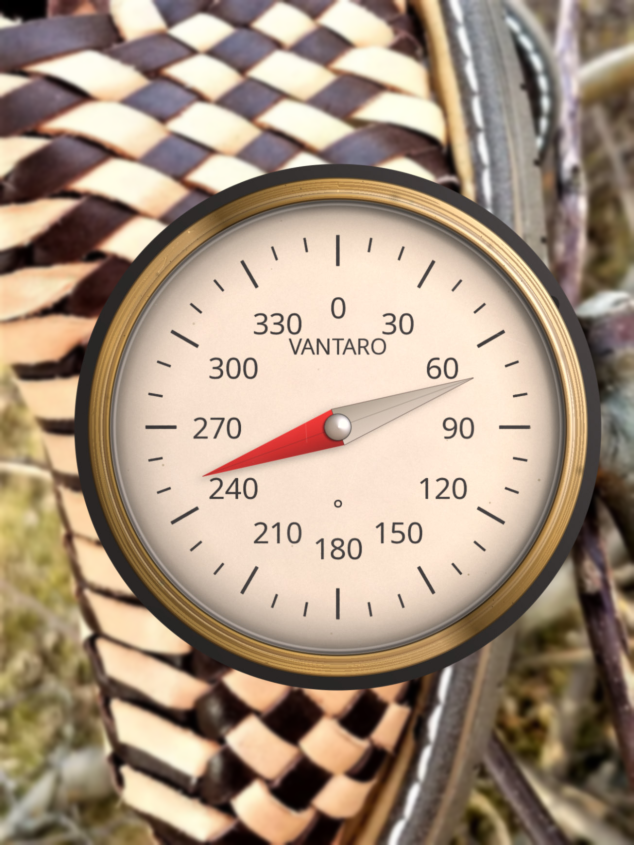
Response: 250 °
